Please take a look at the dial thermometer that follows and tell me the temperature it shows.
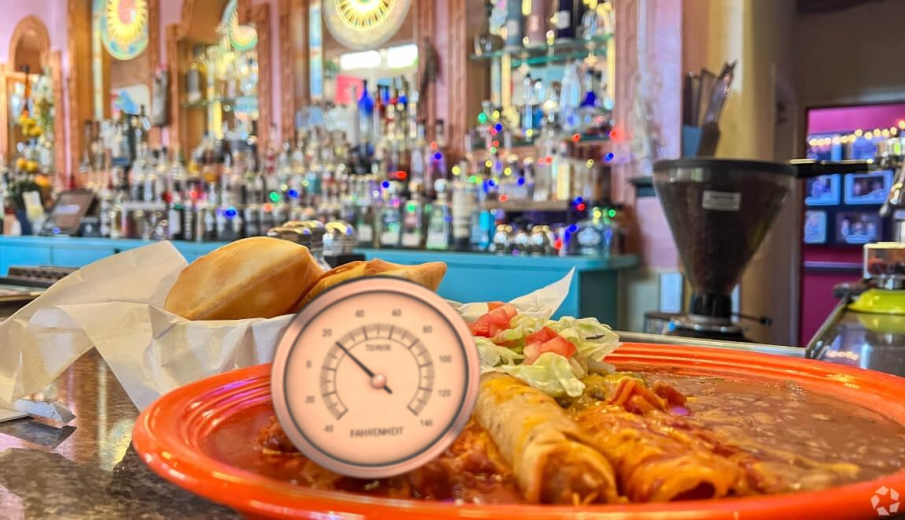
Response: 20 °F
